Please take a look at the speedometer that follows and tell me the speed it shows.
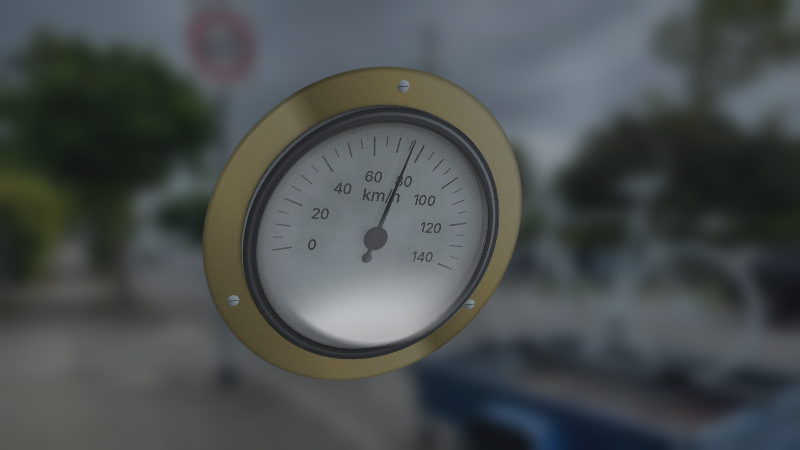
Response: 75 km/h
